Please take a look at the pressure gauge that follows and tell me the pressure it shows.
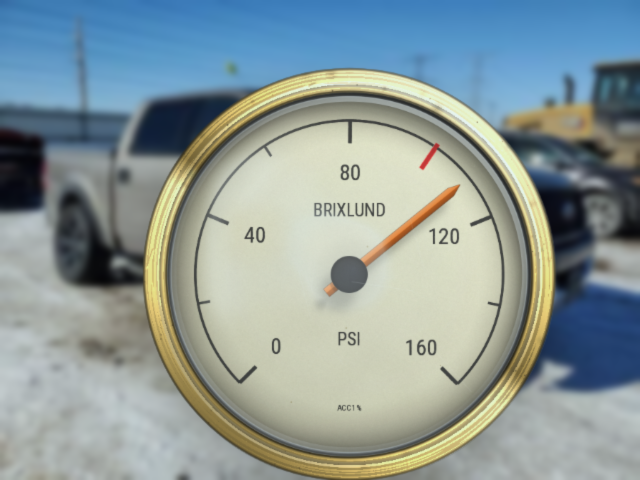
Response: 110 psi
